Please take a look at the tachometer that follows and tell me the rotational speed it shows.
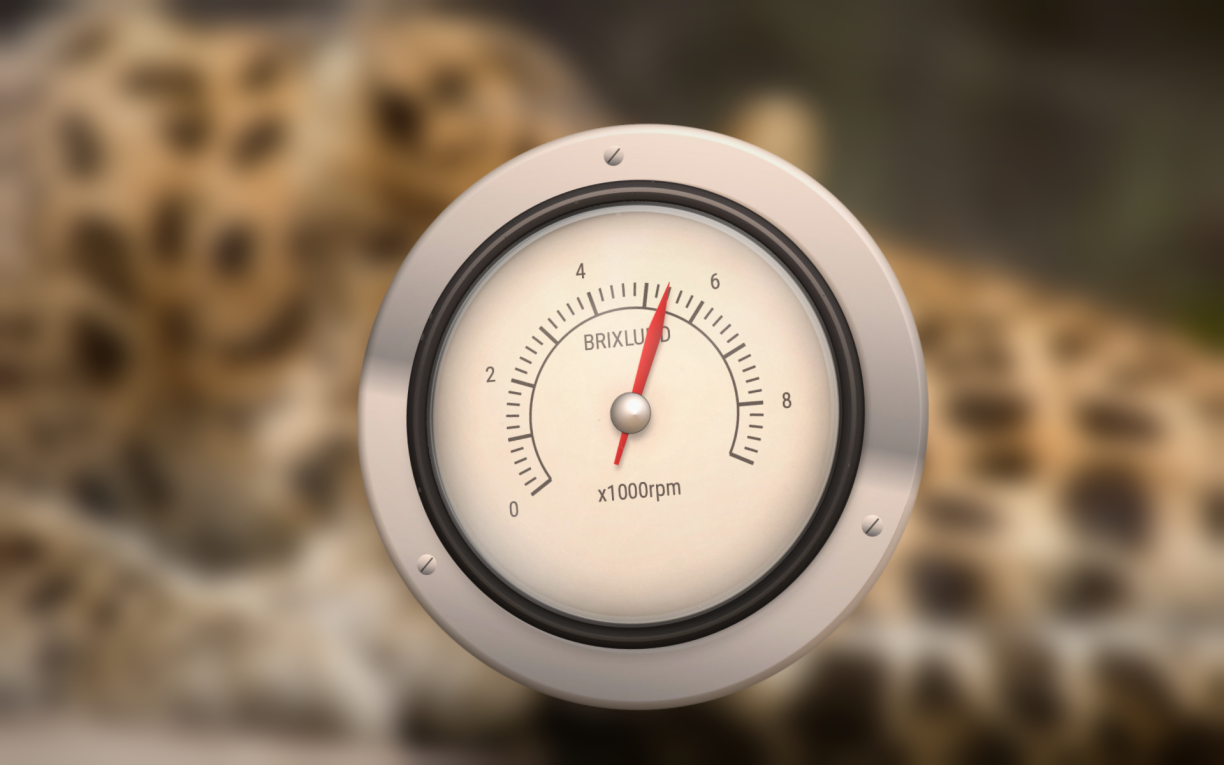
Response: 5400 rpm
